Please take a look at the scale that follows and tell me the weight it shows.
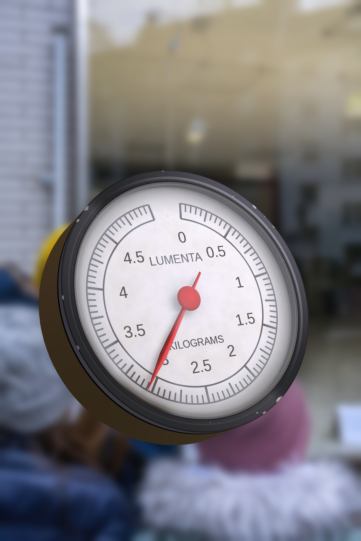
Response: 3.05 kg
